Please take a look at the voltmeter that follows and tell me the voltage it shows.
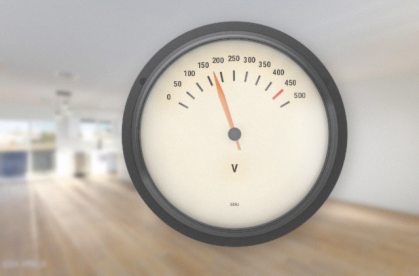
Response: 175 V
